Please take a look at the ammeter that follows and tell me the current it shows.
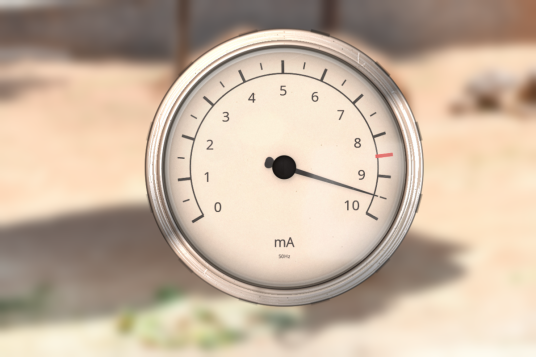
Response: 9.5 mA
